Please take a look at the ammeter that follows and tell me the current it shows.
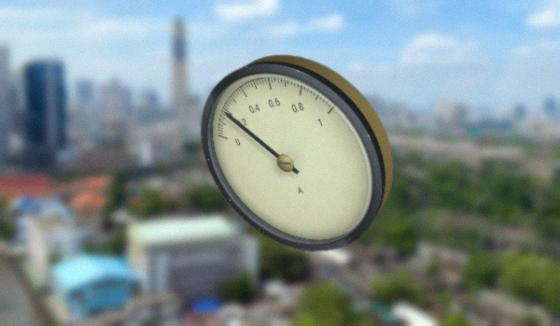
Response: 0.2 A
